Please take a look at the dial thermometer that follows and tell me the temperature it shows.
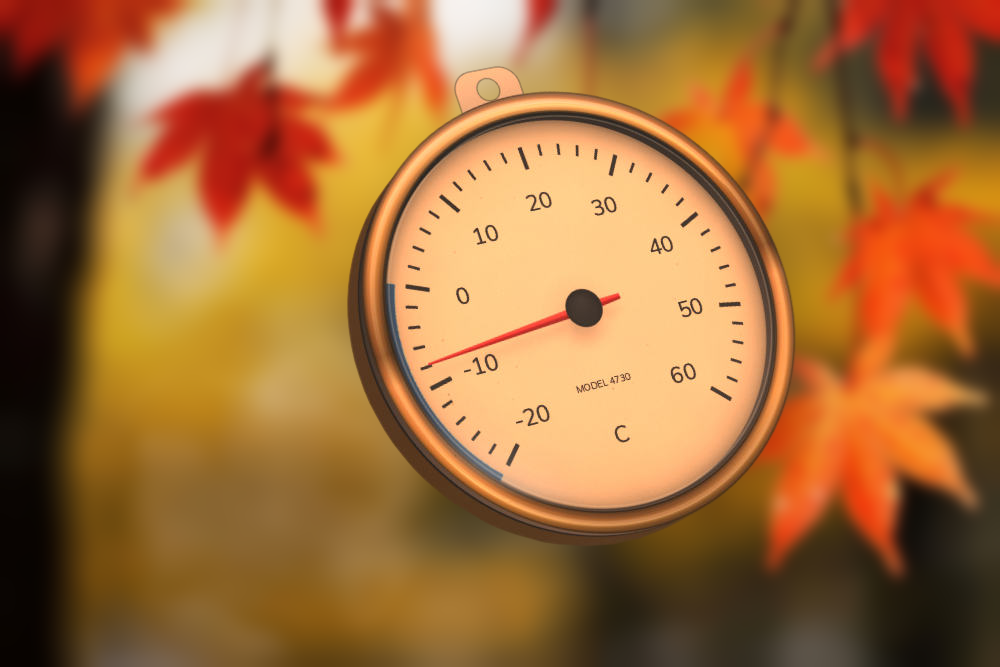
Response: -8 °C
